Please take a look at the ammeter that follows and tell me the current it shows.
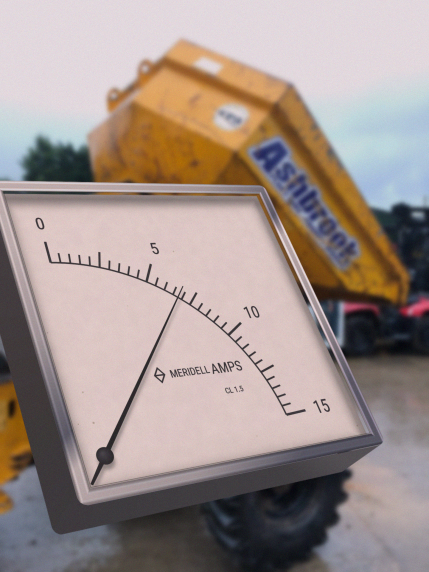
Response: 6.75 A
